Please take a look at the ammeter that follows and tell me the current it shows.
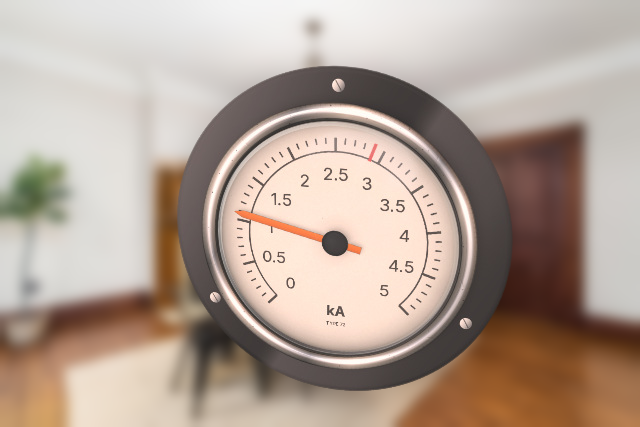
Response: 1.1 kA
